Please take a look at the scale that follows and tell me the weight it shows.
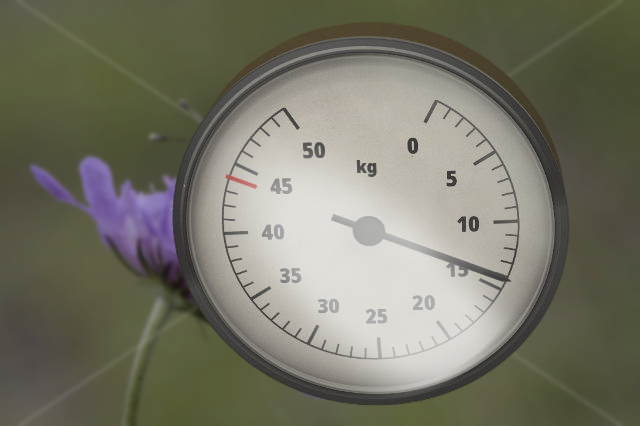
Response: 14 kg
